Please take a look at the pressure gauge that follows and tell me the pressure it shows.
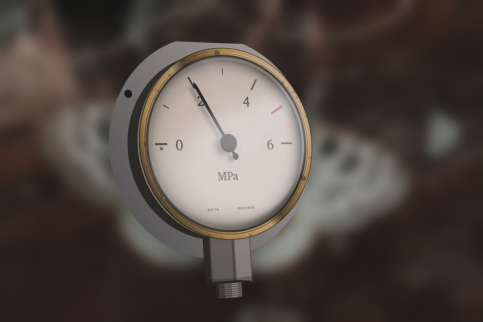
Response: 2 MPa
